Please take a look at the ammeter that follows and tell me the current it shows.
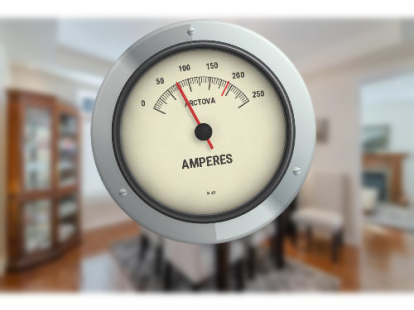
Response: 75 A
